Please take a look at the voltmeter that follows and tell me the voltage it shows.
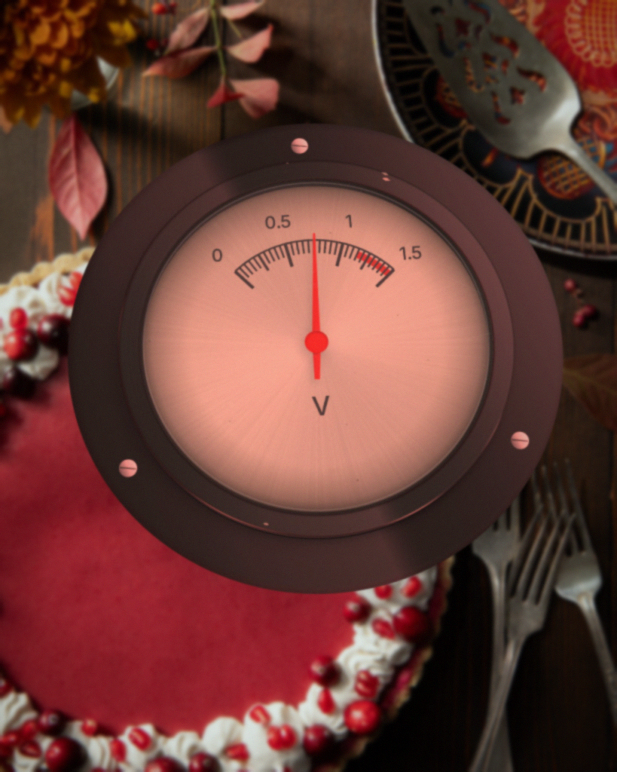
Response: 0.75 V
